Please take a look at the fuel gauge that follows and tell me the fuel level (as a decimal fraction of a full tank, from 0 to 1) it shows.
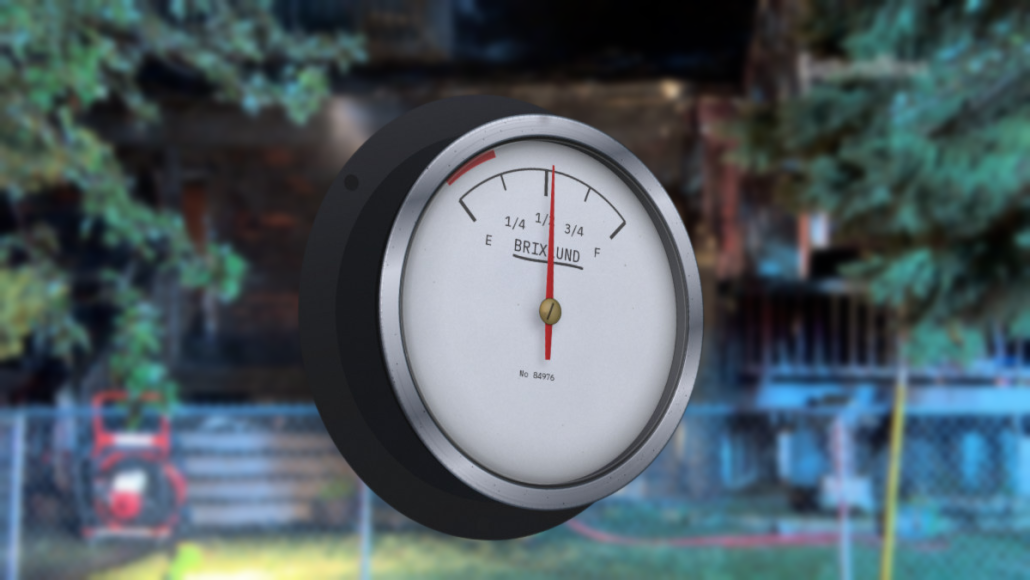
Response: 0.5
